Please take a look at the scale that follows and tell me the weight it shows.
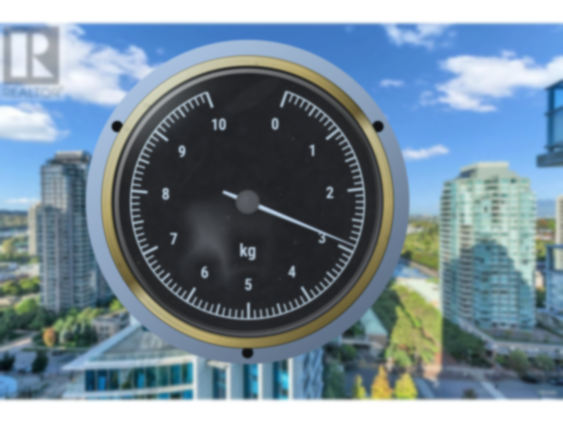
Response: 2.9 kg
